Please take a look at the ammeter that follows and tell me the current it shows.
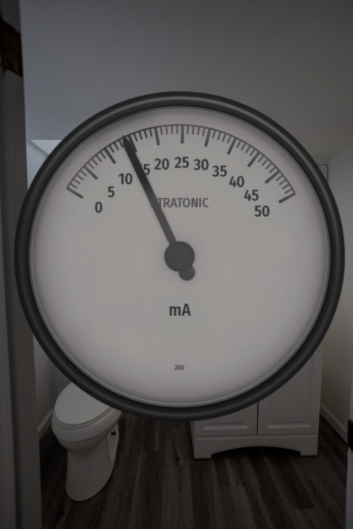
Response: 14 mA
